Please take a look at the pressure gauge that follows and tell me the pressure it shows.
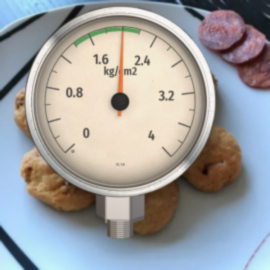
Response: 2 kg/cm²
